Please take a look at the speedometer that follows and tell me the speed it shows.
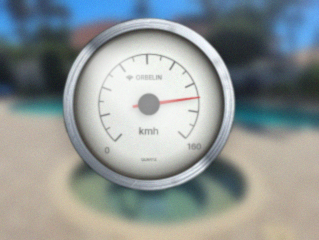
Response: 130 km/h
